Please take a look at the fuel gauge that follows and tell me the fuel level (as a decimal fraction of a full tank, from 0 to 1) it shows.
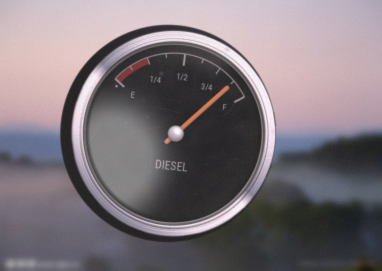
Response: 0.875
